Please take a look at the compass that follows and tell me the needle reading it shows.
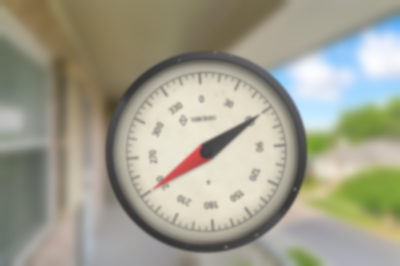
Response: 240 °
